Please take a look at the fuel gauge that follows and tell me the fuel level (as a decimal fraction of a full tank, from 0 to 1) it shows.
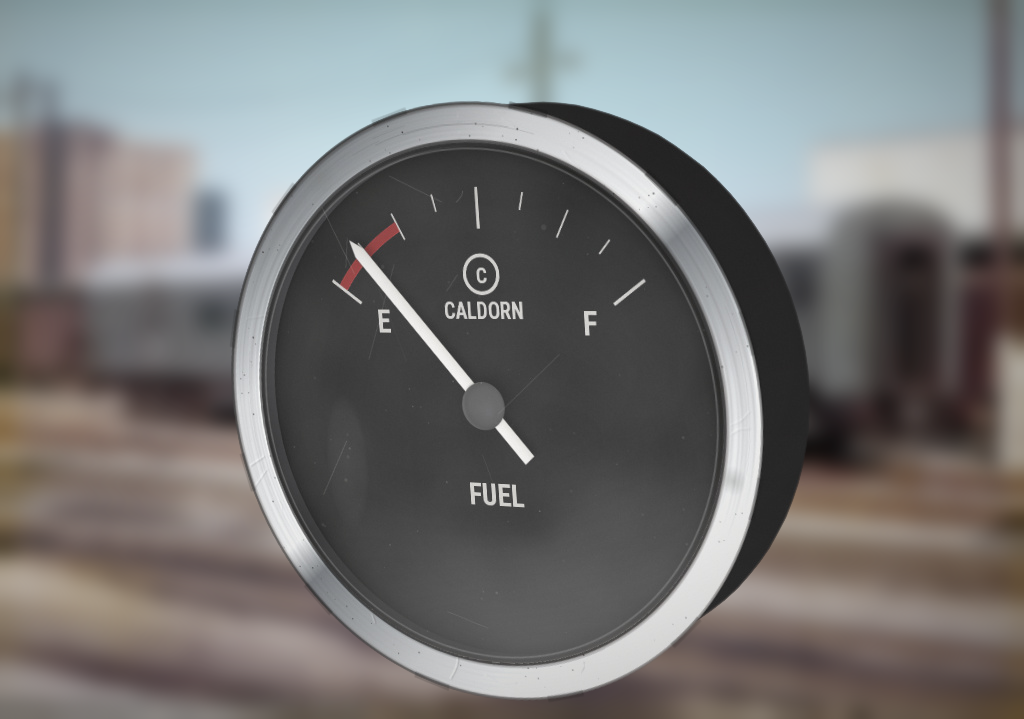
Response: 0.125
